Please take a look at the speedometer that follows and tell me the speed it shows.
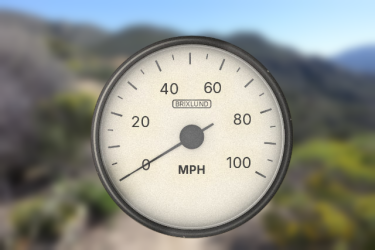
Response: 0 mph
